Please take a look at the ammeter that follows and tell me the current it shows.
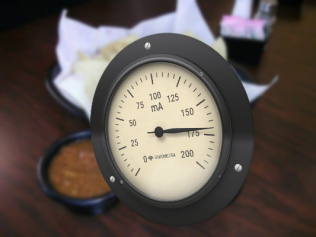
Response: 170 mA
